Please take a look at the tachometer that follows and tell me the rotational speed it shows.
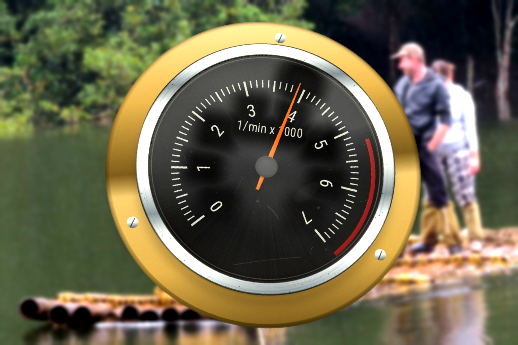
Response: 3900 rpm
